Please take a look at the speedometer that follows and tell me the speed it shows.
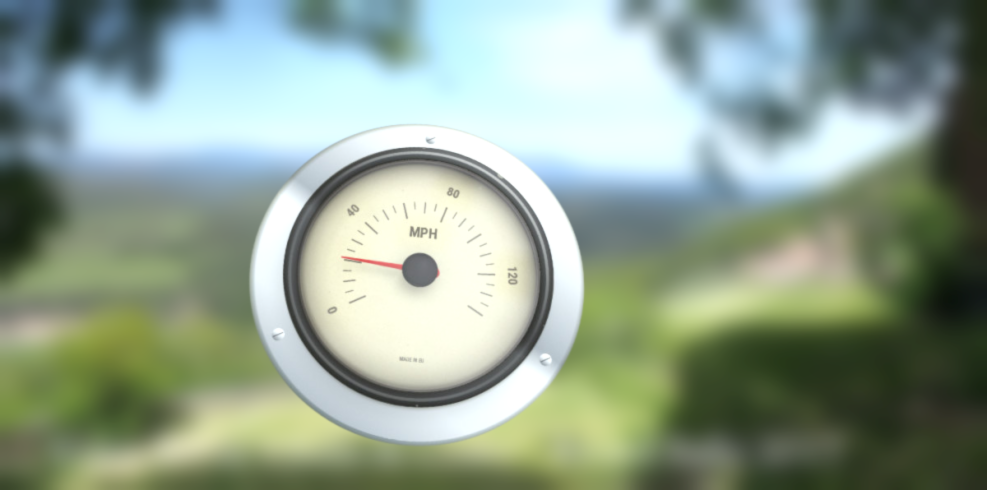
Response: 20 mph
